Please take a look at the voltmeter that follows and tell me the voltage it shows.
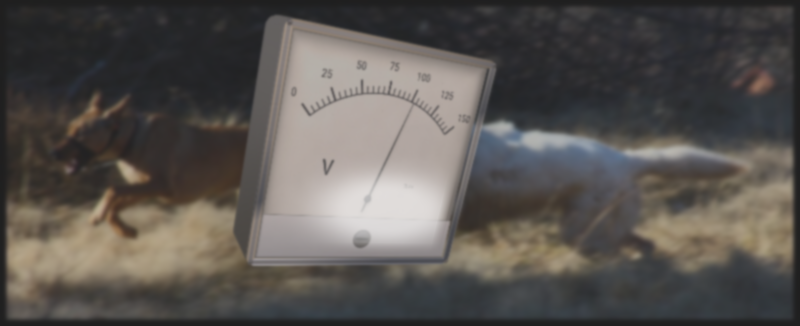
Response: 100 V
